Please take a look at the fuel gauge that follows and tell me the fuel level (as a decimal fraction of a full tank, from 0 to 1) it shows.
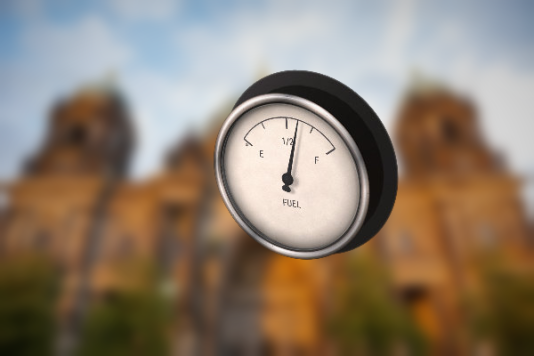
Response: 0.625
